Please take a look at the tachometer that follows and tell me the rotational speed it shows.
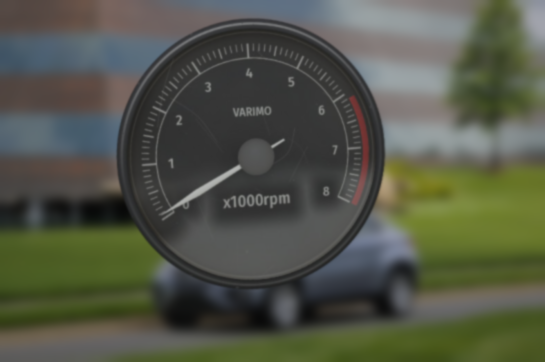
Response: 100 rpm
